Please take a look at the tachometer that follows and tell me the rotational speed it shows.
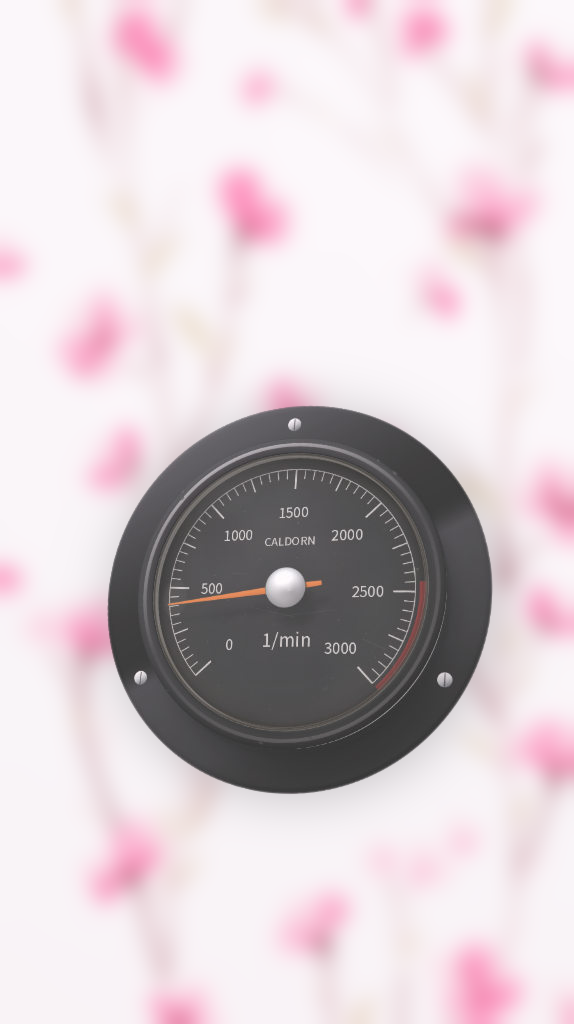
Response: 400 rpm
